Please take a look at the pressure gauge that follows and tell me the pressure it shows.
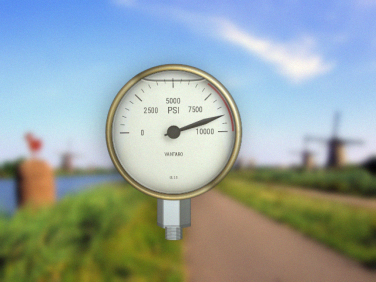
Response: 9000 psi
